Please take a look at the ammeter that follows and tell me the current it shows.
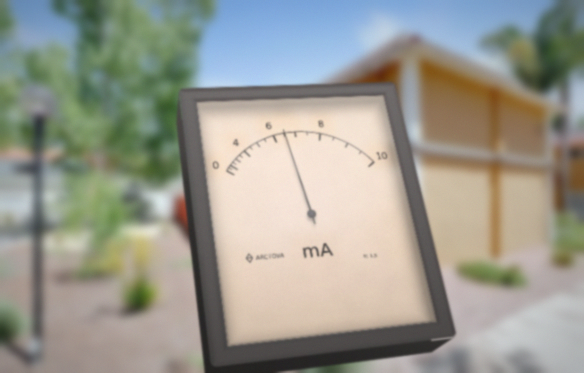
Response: 6.5 mA
